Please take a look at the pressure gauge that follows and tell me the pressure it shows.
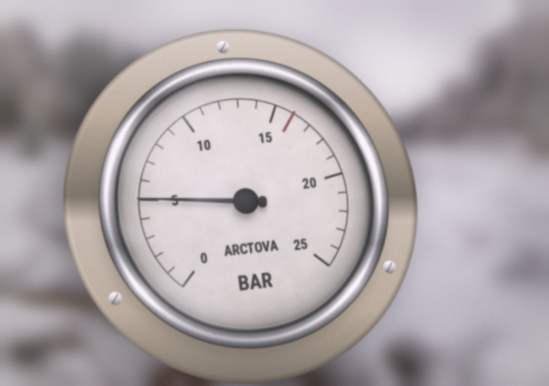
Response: 5 bar
